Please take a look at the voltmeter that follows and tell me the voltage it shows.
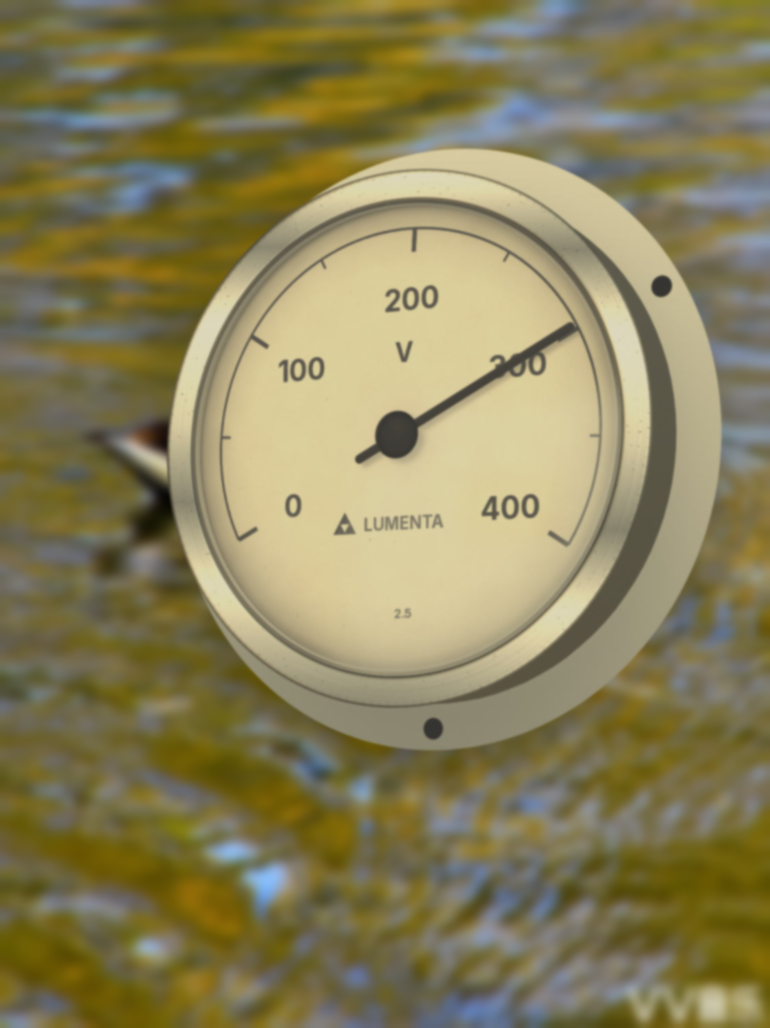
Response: 300 V
